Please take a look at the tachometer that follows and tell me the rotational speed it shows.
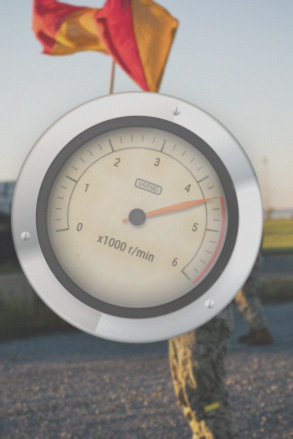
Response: 4400 rpm
